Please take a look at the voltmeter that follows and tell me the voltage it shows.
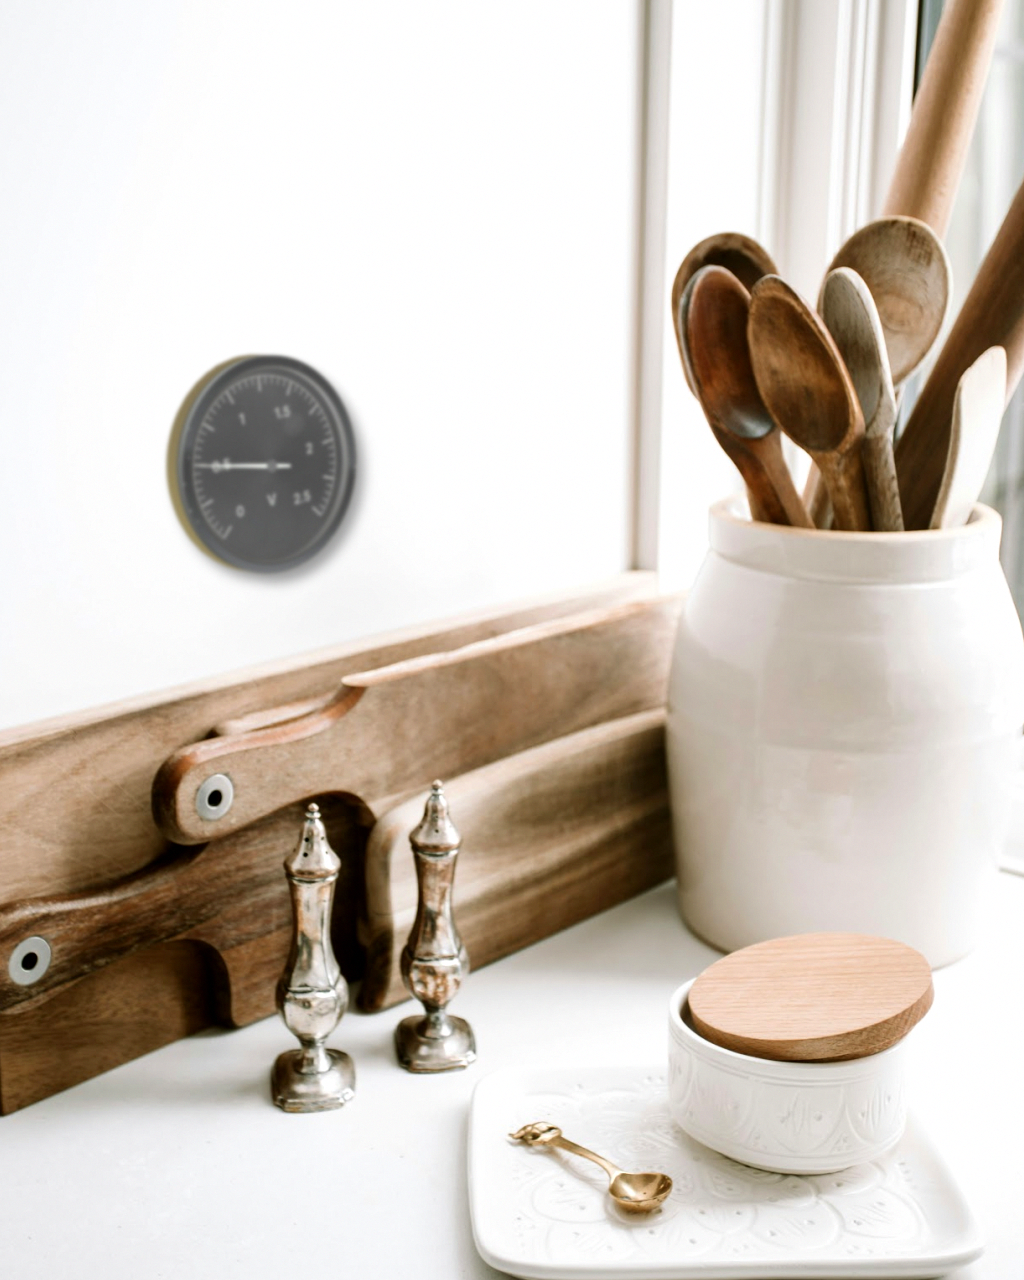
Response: 0.5 V
